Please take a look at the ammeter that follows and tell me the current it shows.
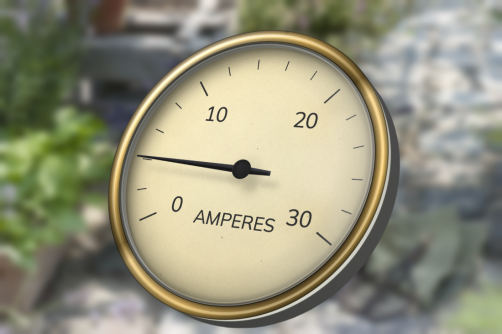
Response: 4 A
